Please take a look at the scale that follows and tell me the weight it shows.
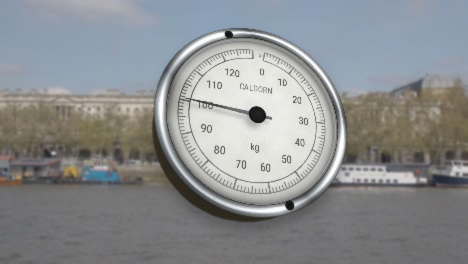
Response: 100 kg
